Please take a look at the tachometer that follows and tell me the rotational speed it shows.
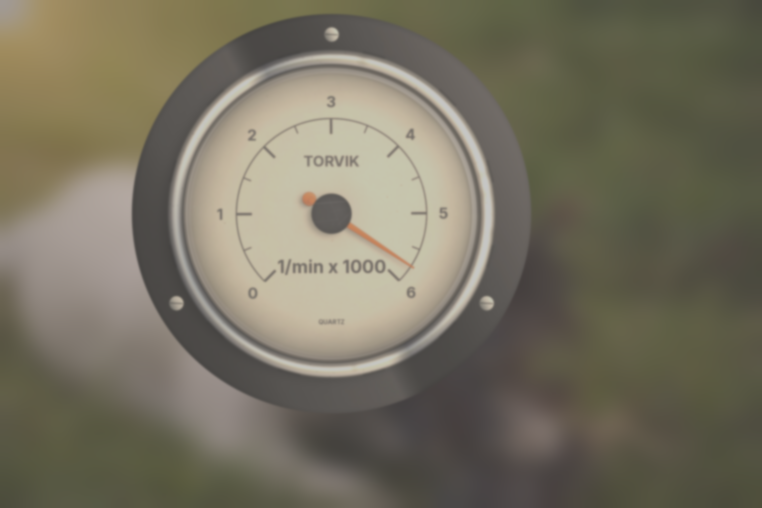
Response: 5750 rpm
